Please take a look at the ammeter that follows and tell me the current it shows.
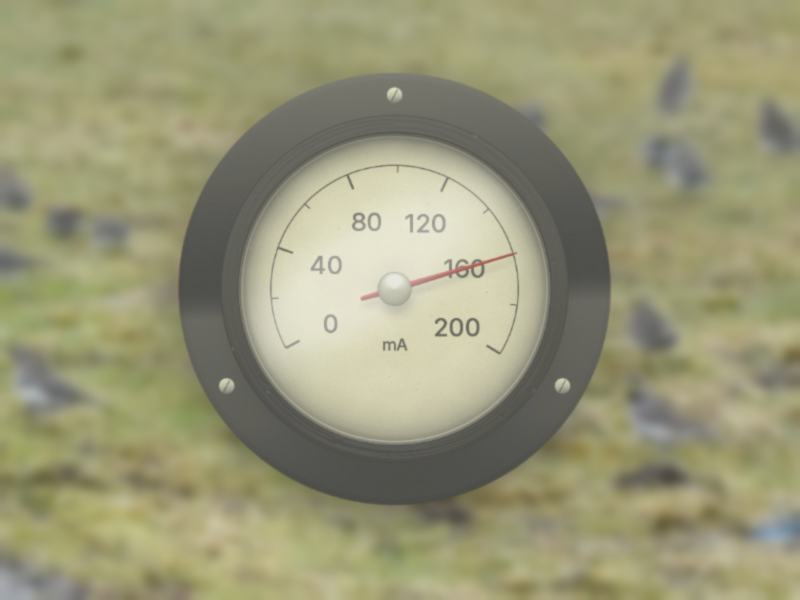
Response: 160 mA
